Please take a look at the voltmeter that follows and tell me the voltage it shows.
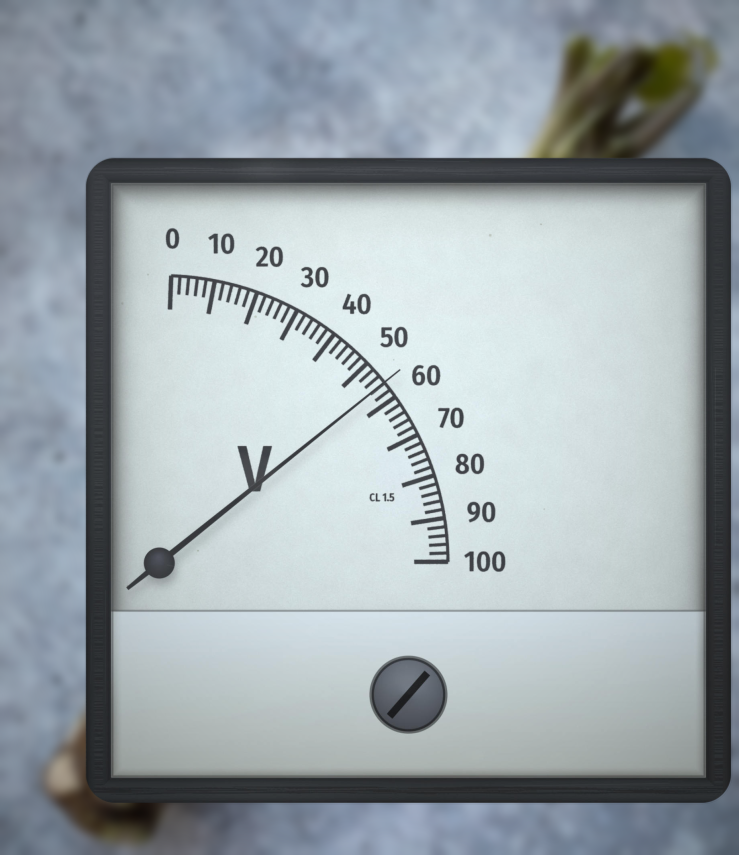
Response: 56 V
